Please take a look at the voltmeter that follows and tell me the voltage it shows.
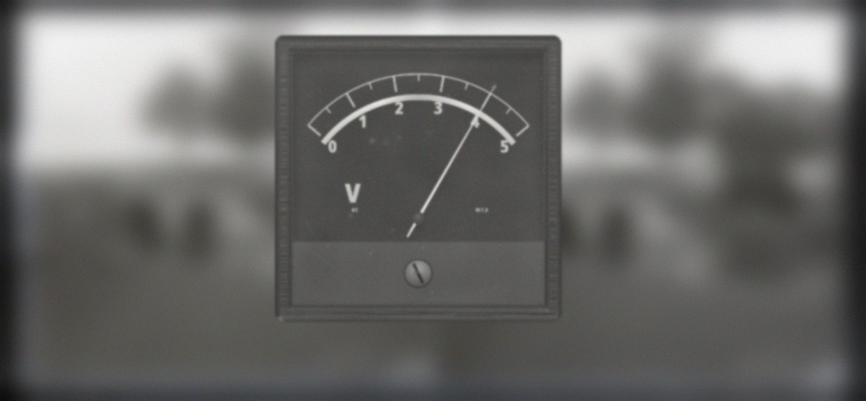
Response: 4 V
